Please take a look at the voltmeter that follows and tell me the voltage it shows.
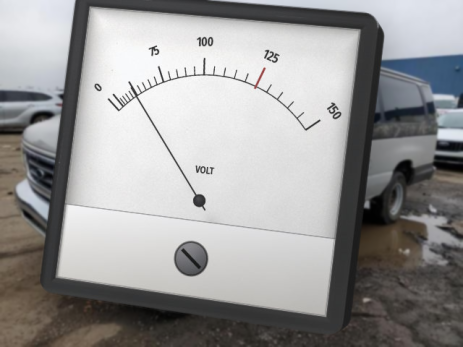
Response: 50 V
